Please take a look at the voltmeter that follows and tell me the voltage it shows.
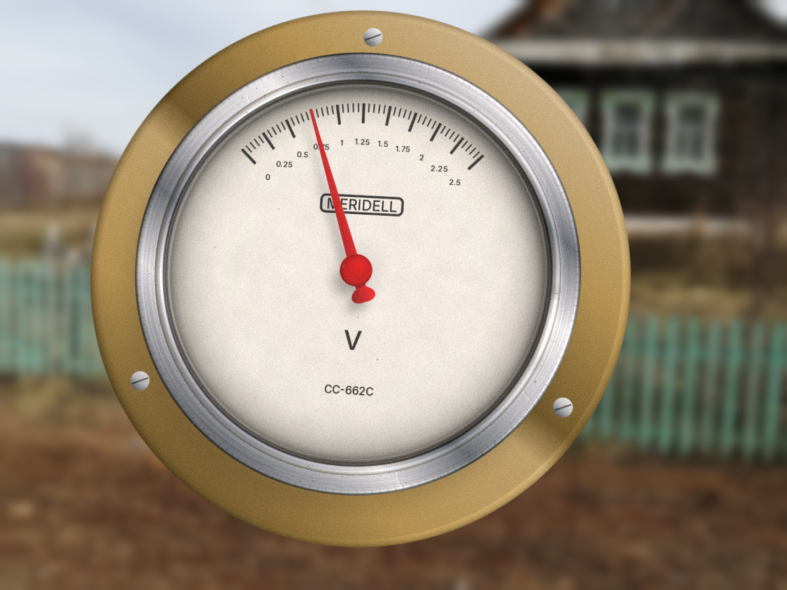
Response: 0.75 V
